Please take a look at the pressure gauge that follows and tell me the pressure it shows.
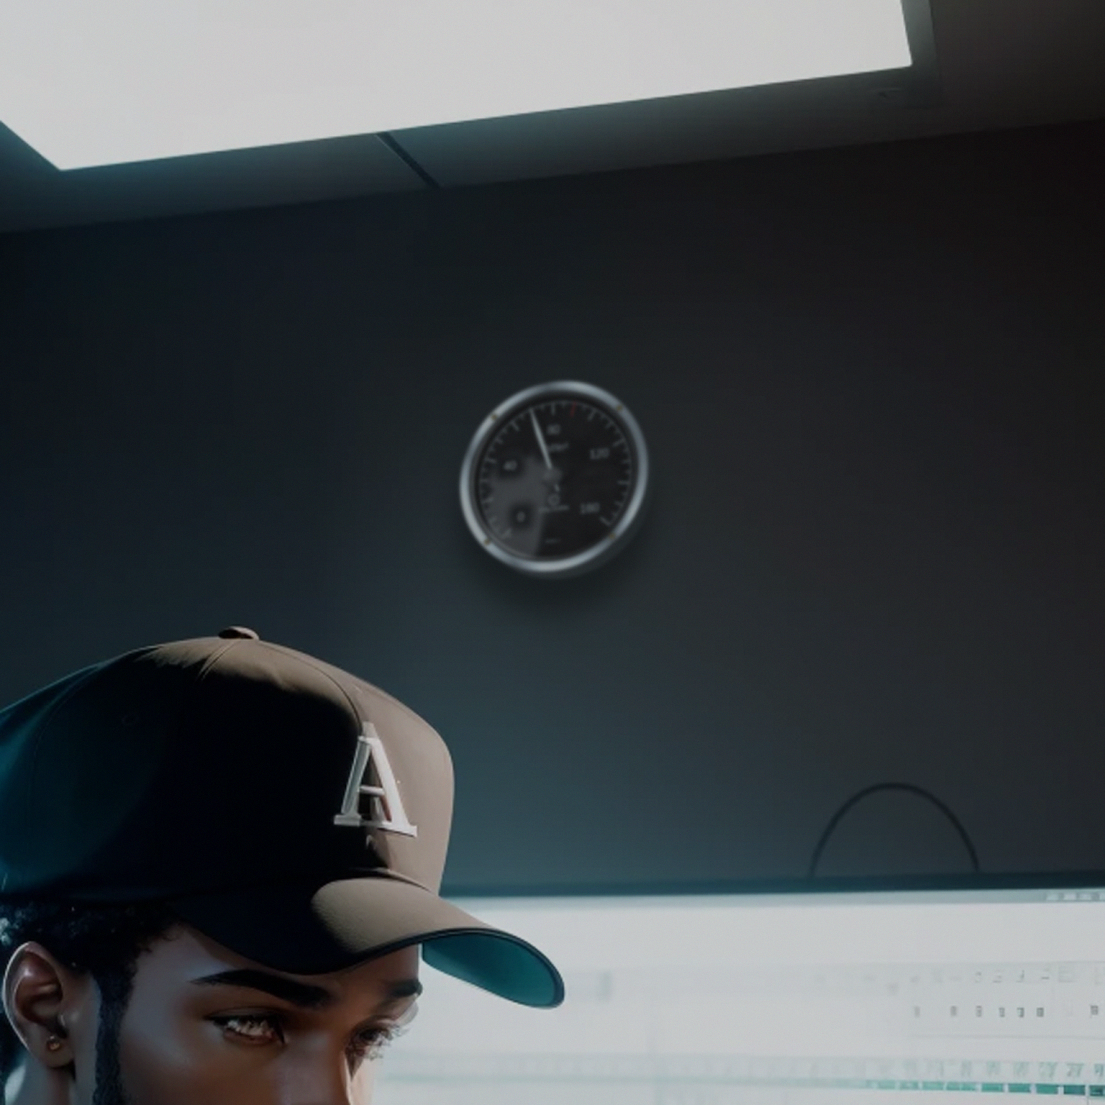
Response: 70 psi
